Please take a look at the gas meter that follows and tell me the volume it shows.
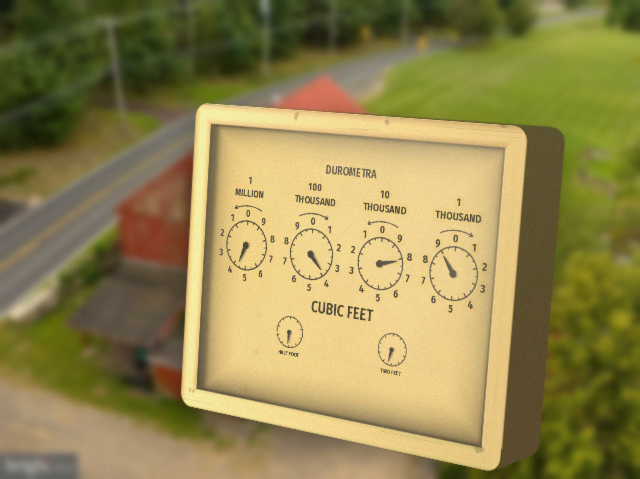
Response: 437900 ft³
